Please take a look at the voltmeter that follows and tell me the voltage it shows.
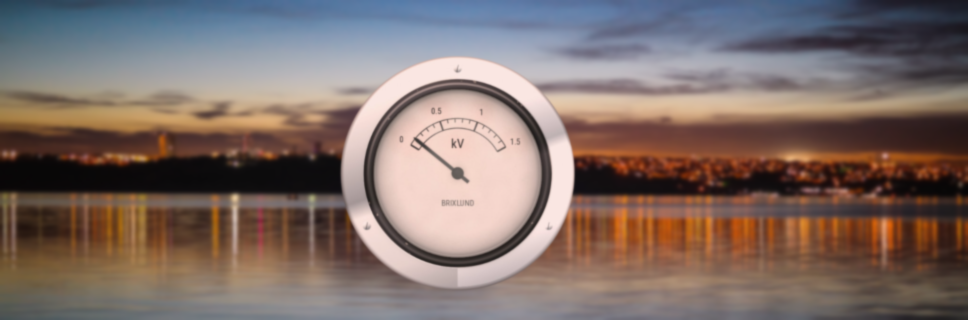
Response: 0.1 kV
